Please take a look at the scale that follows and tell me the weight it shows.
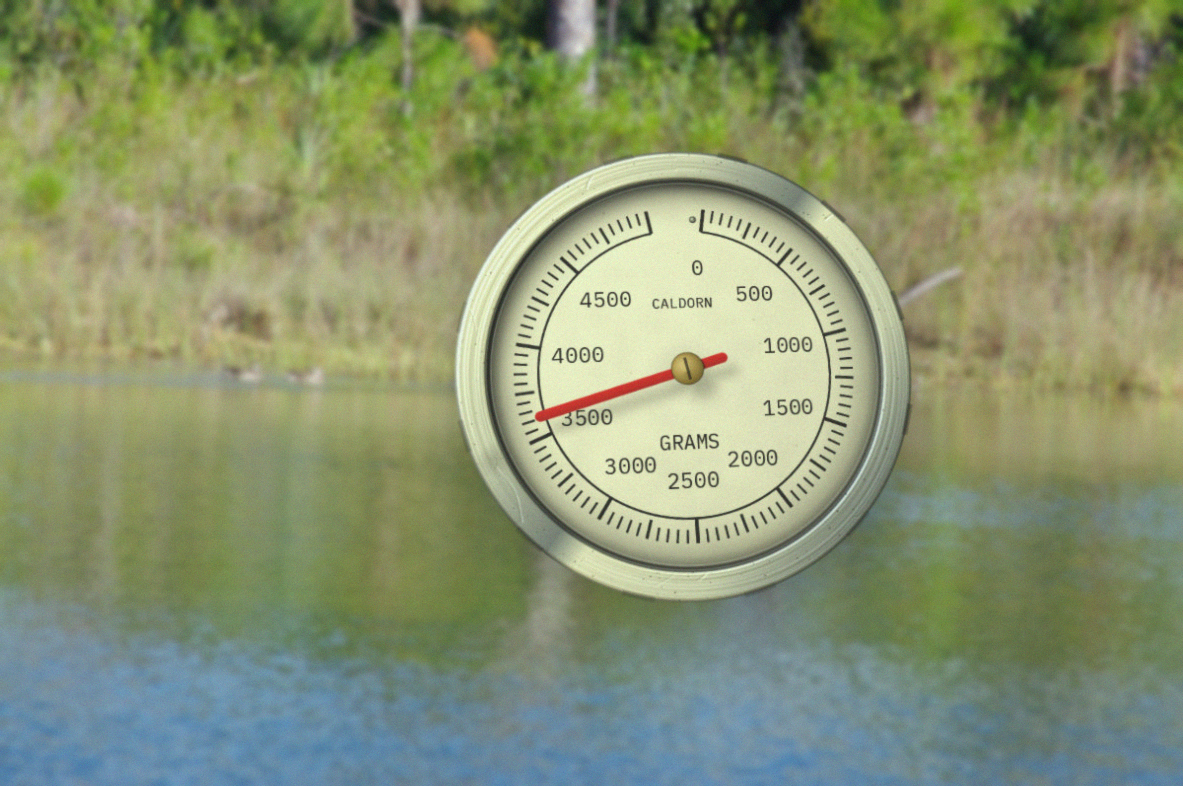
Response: 3600 g
